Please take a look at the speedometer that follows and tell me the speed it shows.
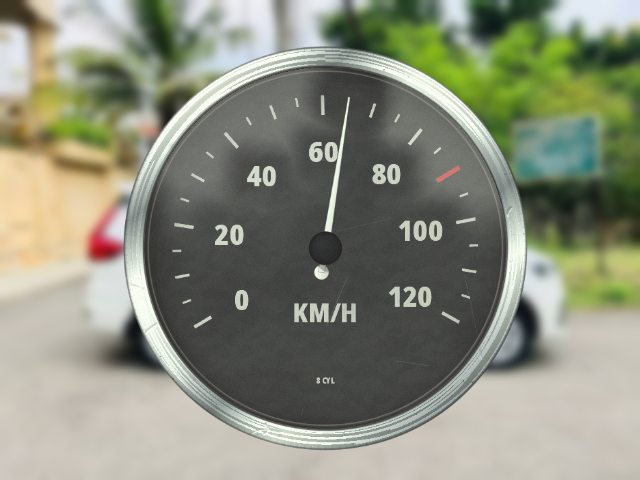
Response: 65 km/h
